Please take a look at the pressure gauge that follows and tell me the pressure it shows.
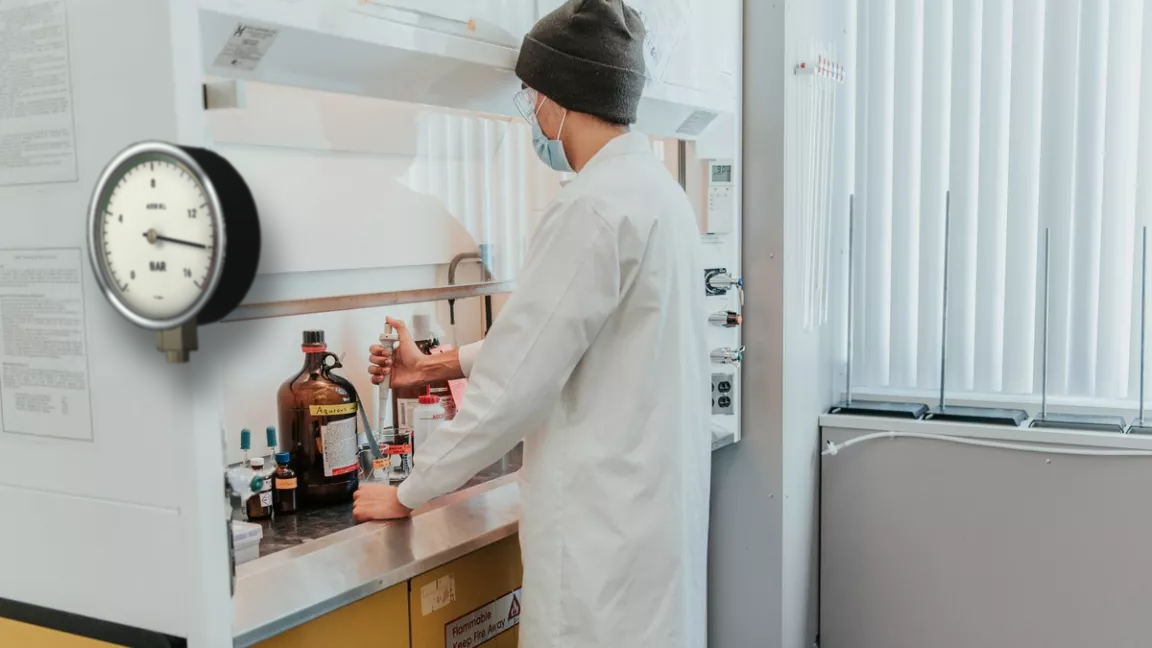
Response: 14 bar
